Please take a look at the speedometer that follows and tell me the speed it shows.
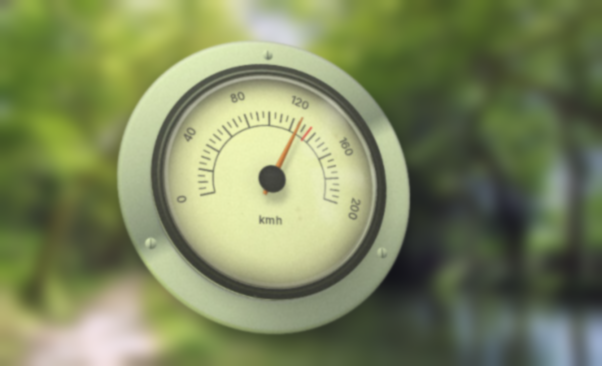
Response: 125 km/h
